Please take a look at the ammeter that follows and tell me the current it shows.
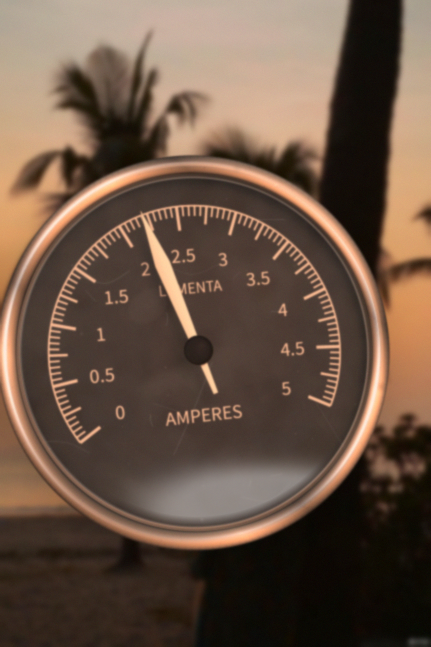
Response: 2.2 A
